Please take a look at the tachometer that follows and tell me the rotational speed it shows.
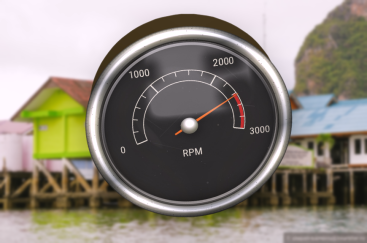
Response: 2400 rpm
